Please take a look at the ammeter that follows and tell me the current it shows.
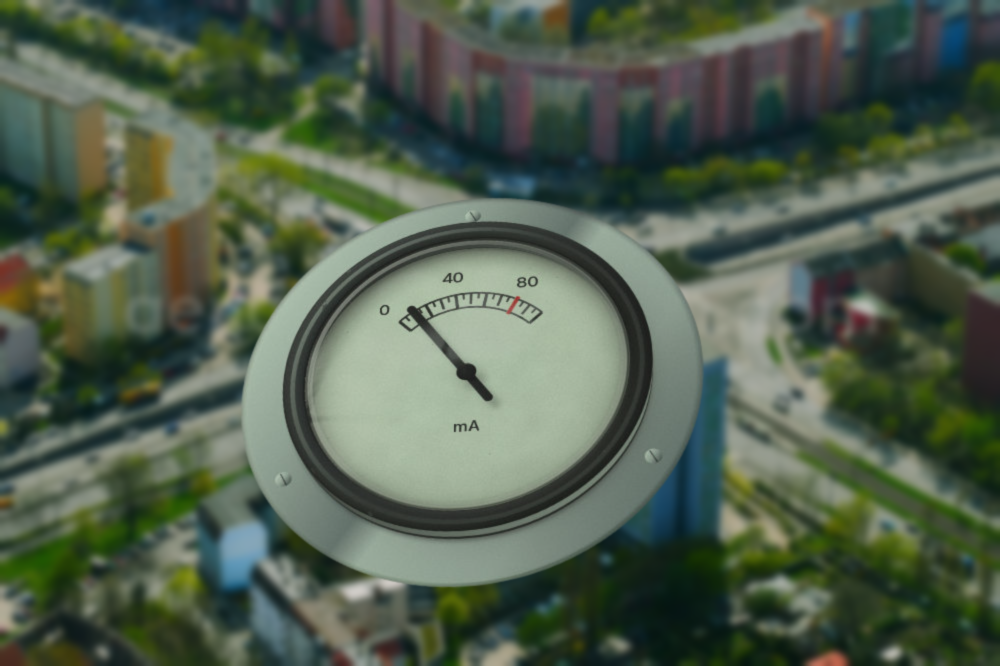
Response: 10 mA
